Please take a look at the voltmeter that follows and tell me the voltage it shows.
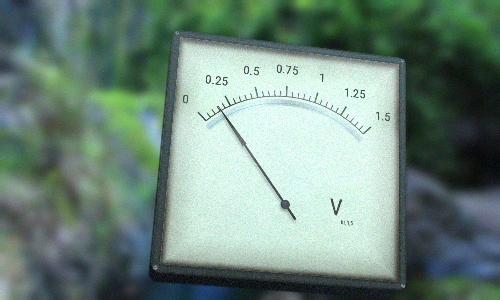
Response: 0.15 V
